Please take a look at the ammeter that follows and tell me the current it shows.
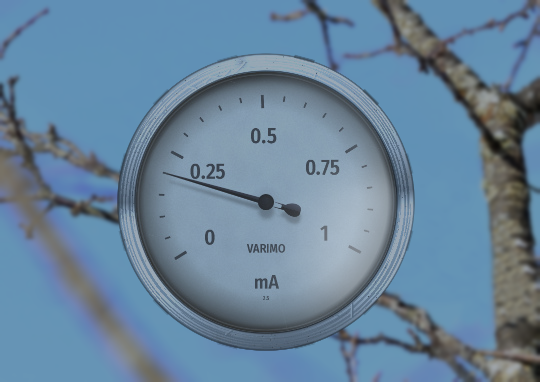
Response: 0.2 mA
